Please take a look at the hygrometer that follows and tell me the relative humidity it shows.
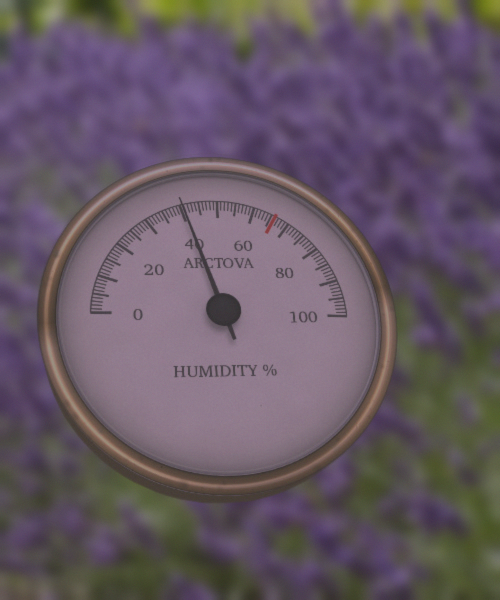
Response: 40 %
